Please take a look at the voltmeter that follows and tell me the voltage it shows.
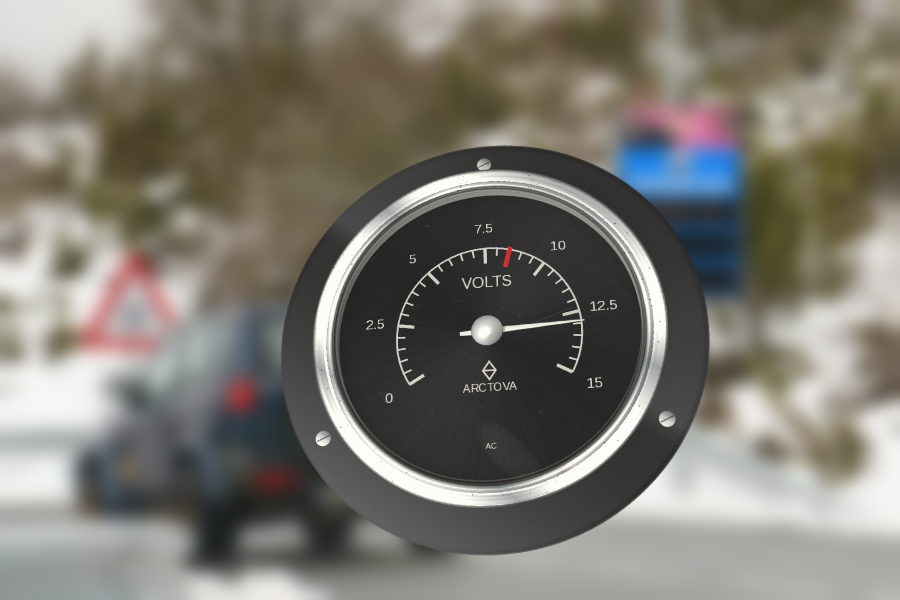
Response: 13 V
